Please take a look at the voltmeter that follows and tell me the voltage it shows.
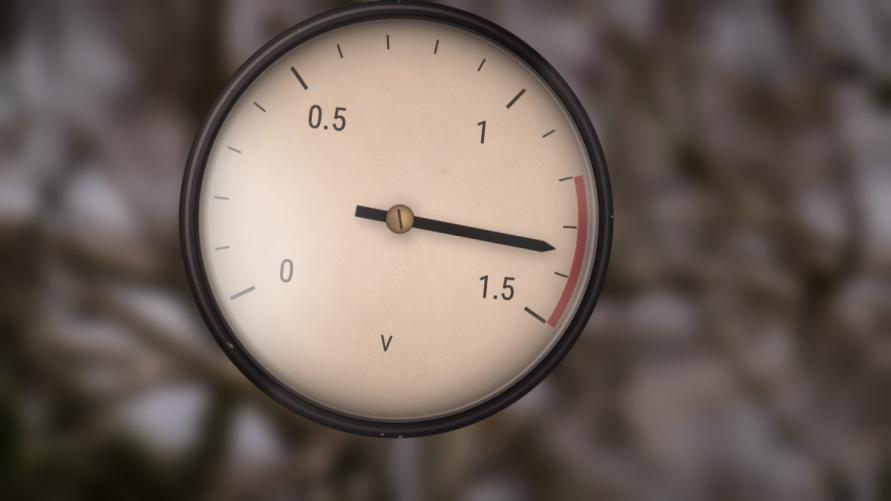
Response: 1.35 V
